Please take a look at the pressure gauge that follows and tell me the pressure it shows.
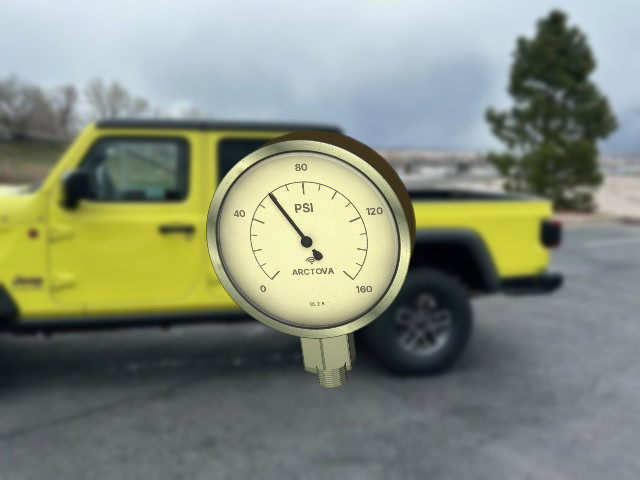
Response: 60 psi
